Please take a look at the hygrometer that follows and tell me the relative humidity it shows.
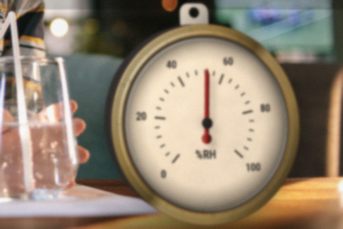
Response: 52 %
